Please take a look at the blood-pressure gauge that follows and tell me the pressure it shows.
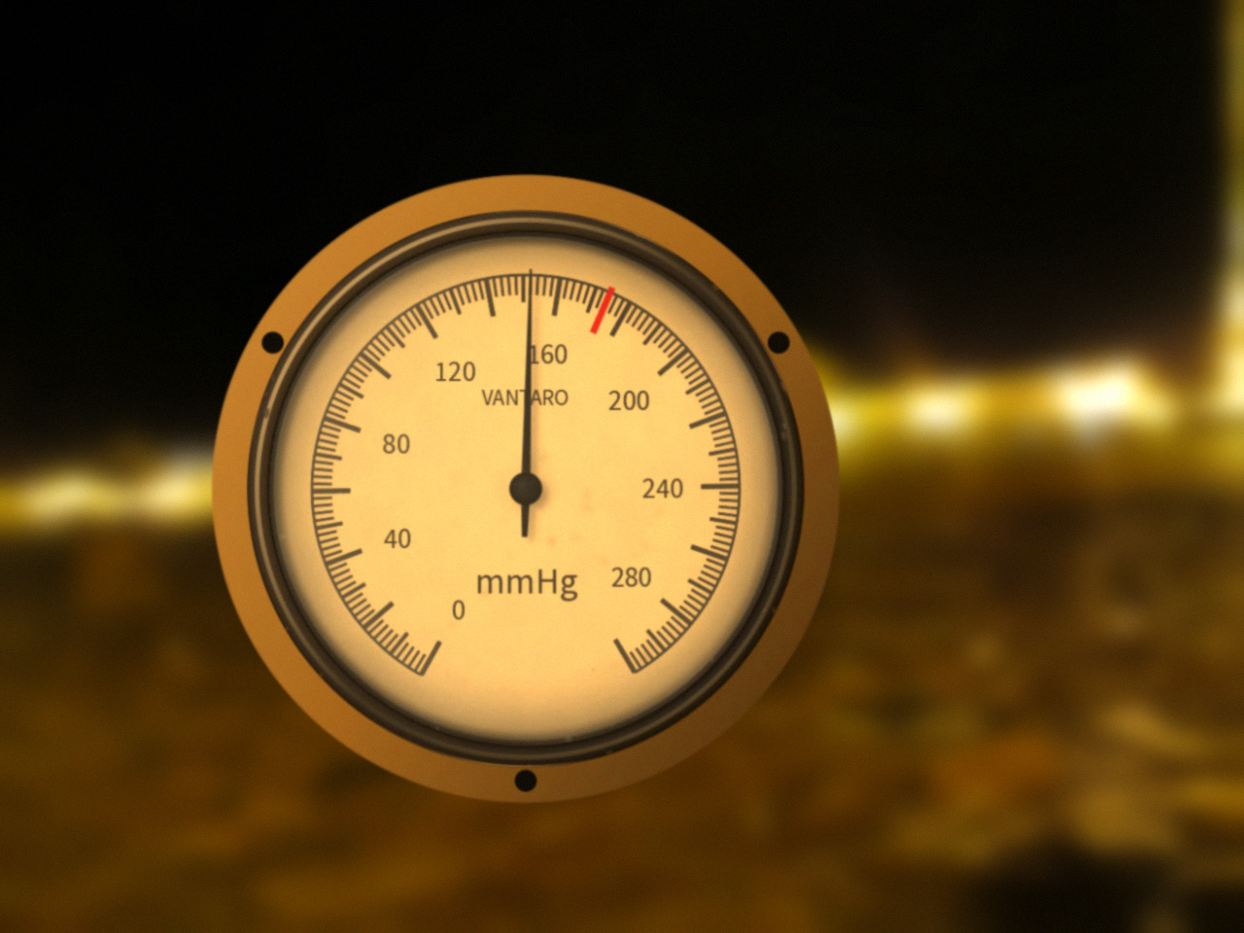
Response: 152 mmHg
